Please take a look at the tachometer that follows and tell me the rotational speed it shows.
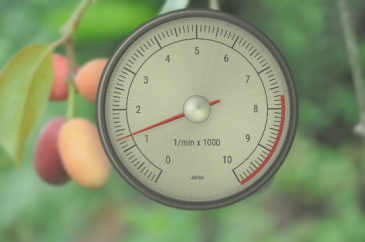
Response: 1300 rpm
